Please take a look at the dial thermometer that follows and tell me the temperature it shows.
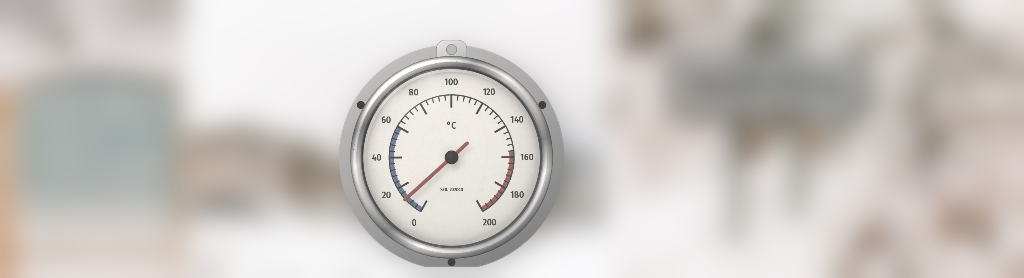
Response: 12 °C
